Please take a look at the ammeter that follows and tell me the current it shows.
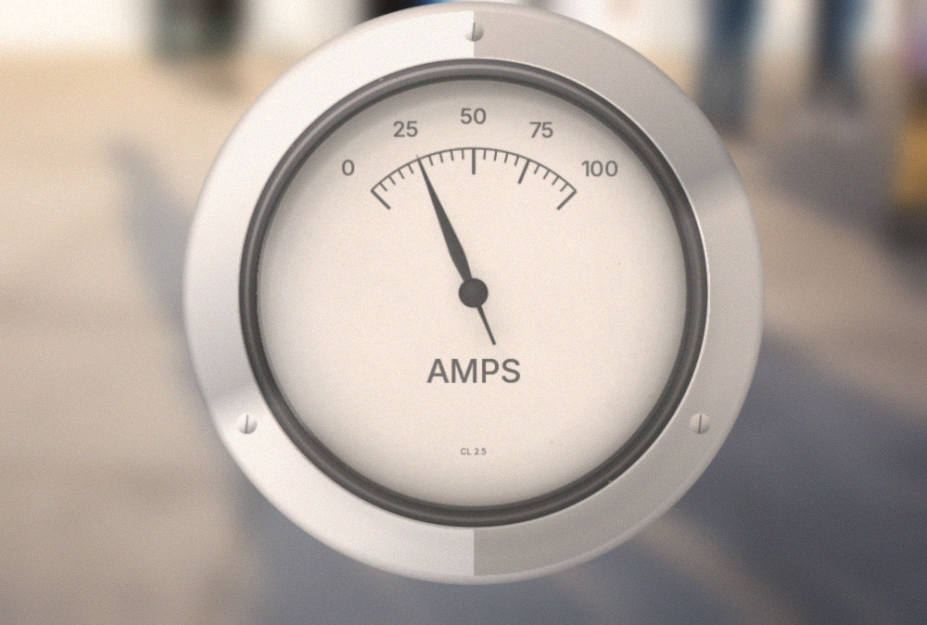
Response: 25 A
